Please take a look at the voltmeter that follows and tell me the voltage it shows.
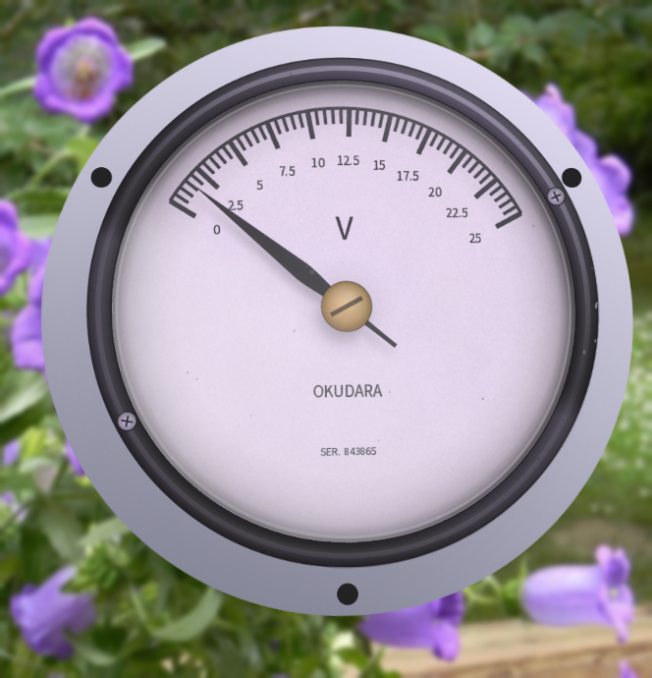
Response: 1.5 V
